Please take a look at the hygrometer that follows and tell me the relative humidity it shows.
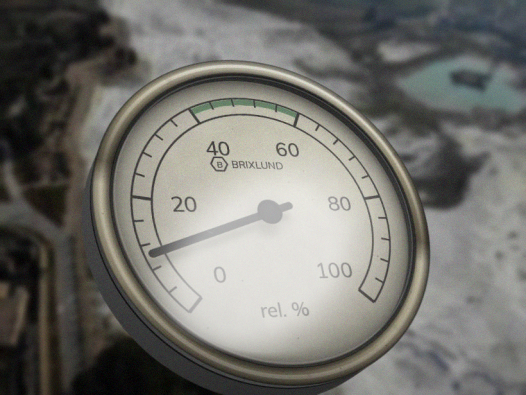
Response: 10 %
